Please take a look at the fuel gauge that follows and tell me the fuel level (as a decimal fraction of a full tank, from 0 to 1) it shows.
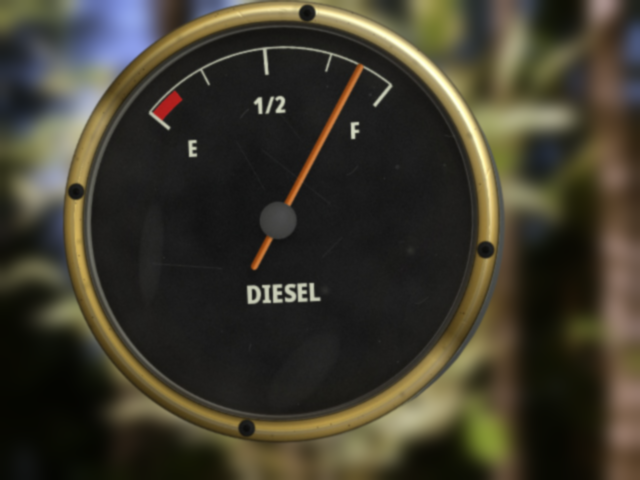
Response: 0.875
